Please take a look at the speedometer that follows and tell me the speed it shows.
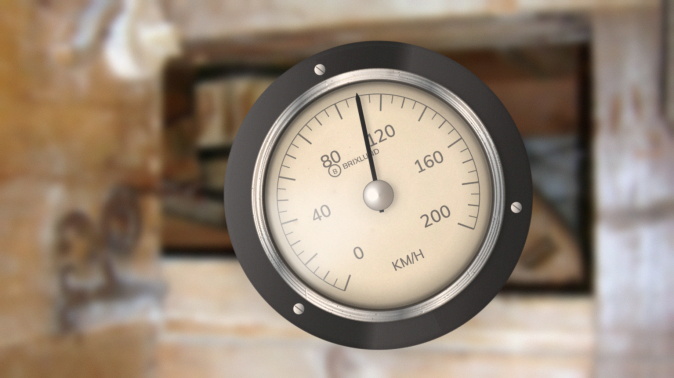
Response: 110 km/h
